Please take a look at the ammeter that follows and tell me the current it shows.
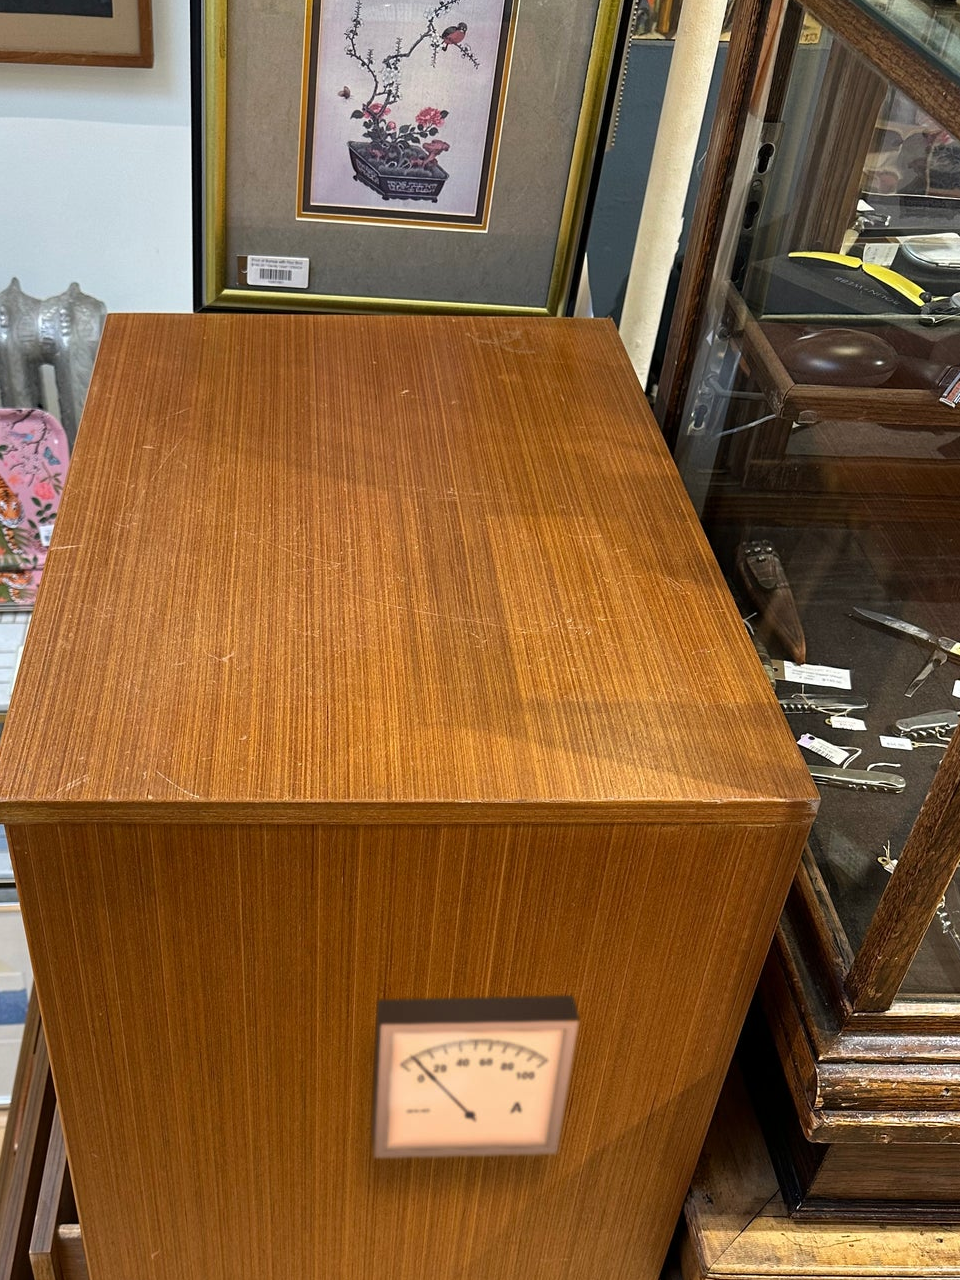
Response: 10 A
